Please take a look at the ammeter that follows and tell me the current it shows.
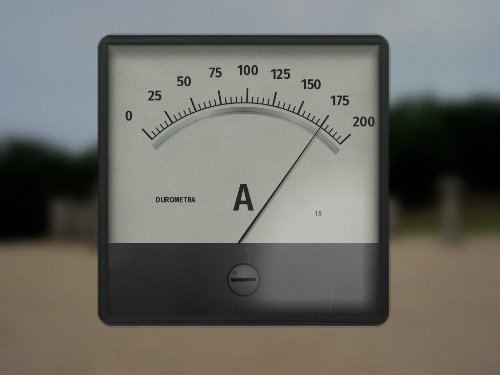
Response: 175 A
